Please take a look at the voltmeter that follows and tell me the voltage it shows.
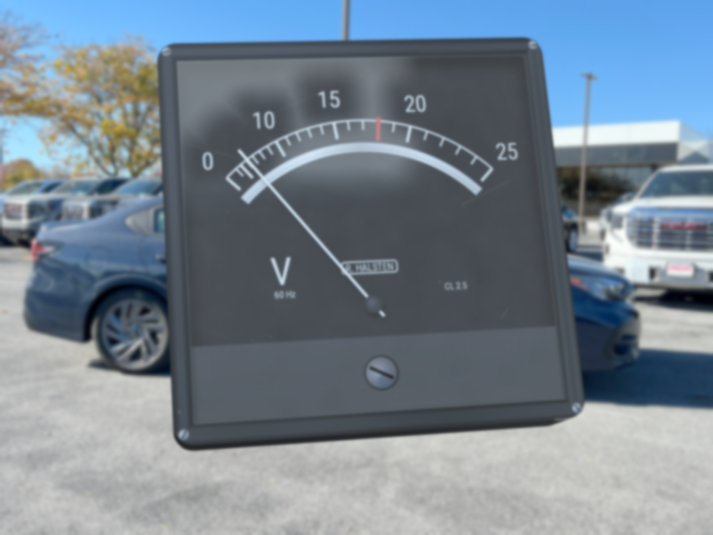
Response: 6 V
